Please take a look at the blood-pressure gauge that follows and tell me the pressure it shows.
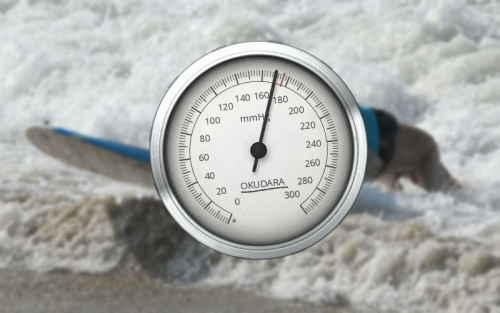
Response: 170 mmHg
